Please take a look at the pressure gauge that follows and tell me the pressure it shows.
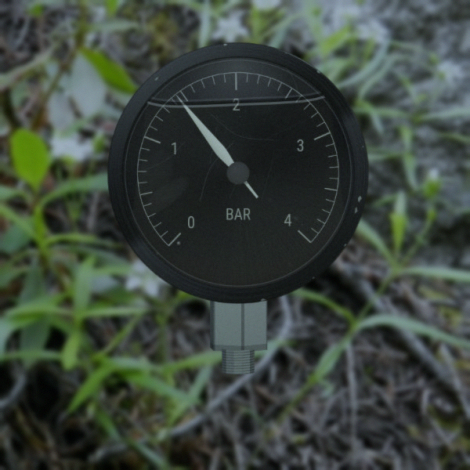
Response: 1.45 bar
